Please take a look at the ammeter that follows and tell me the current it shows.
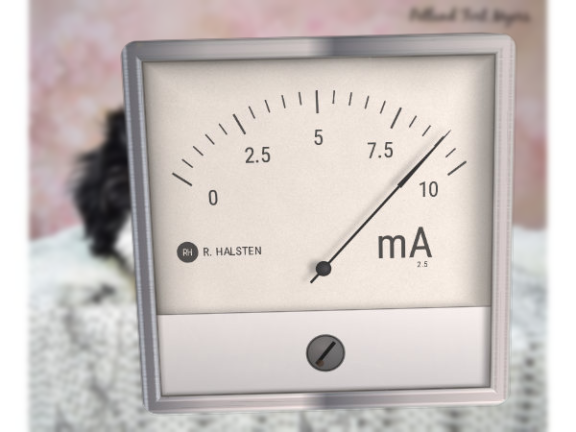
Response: 9 mA
